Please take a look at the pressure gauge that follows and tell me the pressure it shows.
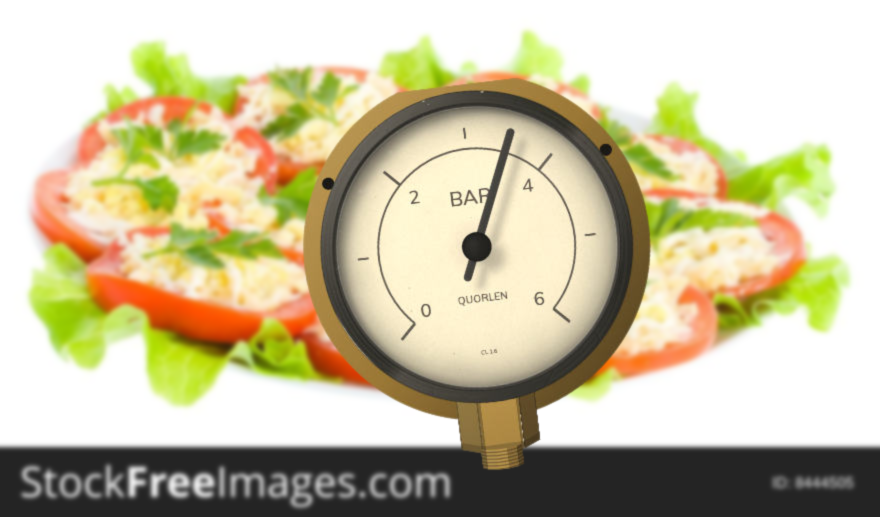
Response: 3.5 bar
